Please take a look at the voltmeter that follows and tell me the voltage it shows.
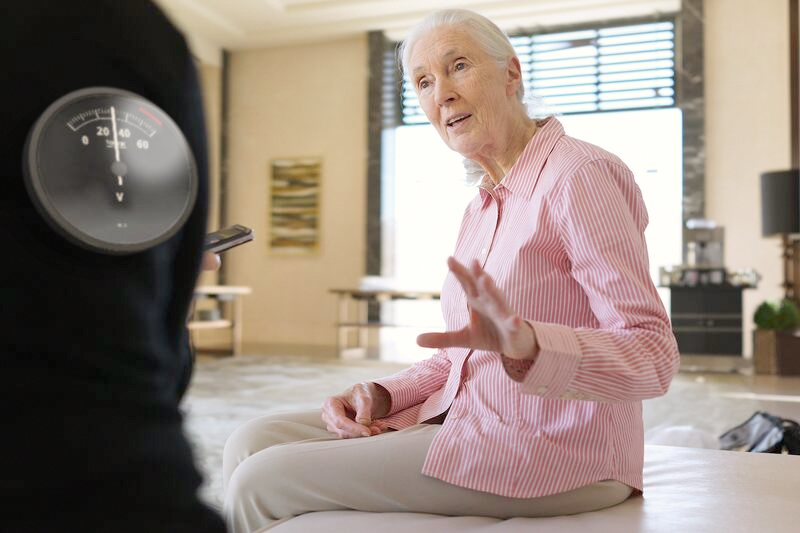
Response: 30 V
